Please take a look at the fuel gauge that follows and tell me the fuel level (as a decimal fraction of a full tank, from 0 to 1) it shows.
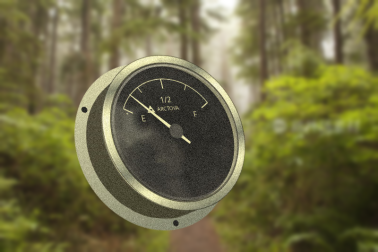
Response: 0.125
